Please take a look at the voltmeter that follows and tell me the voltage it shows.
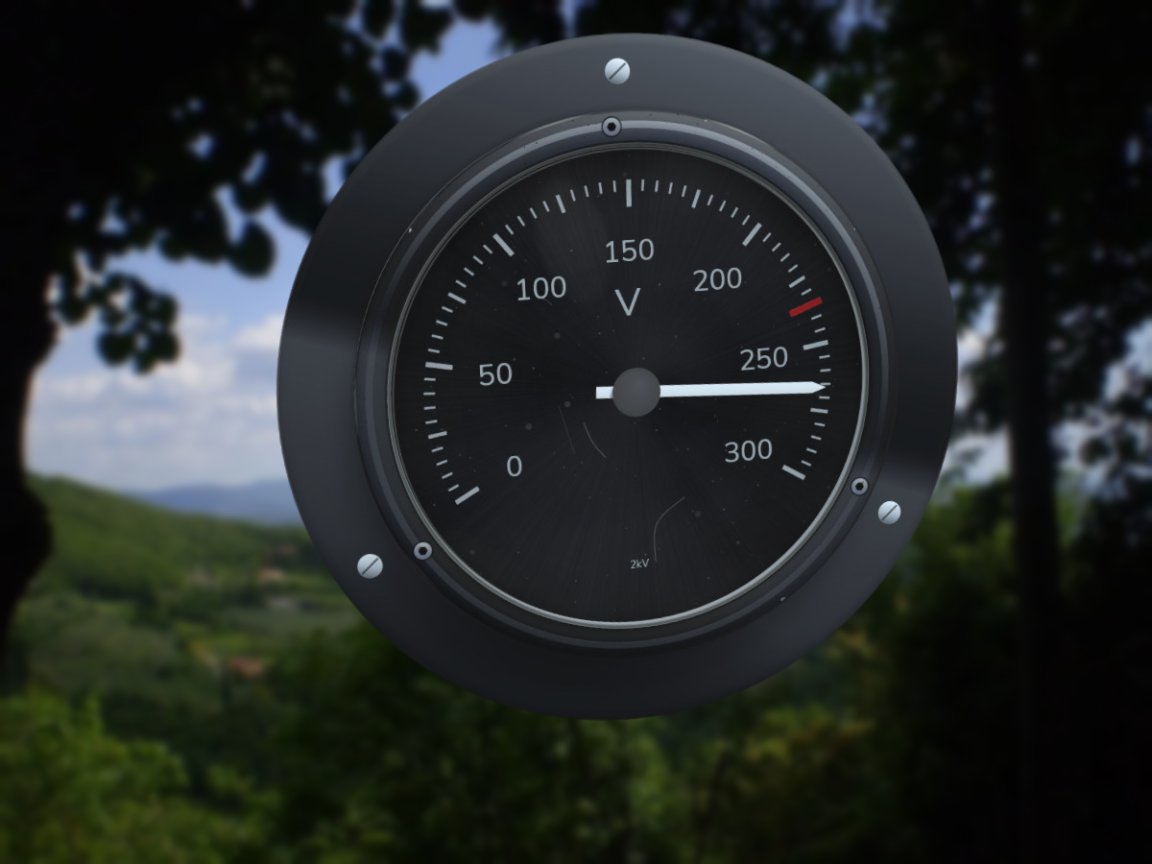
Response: 265 V
